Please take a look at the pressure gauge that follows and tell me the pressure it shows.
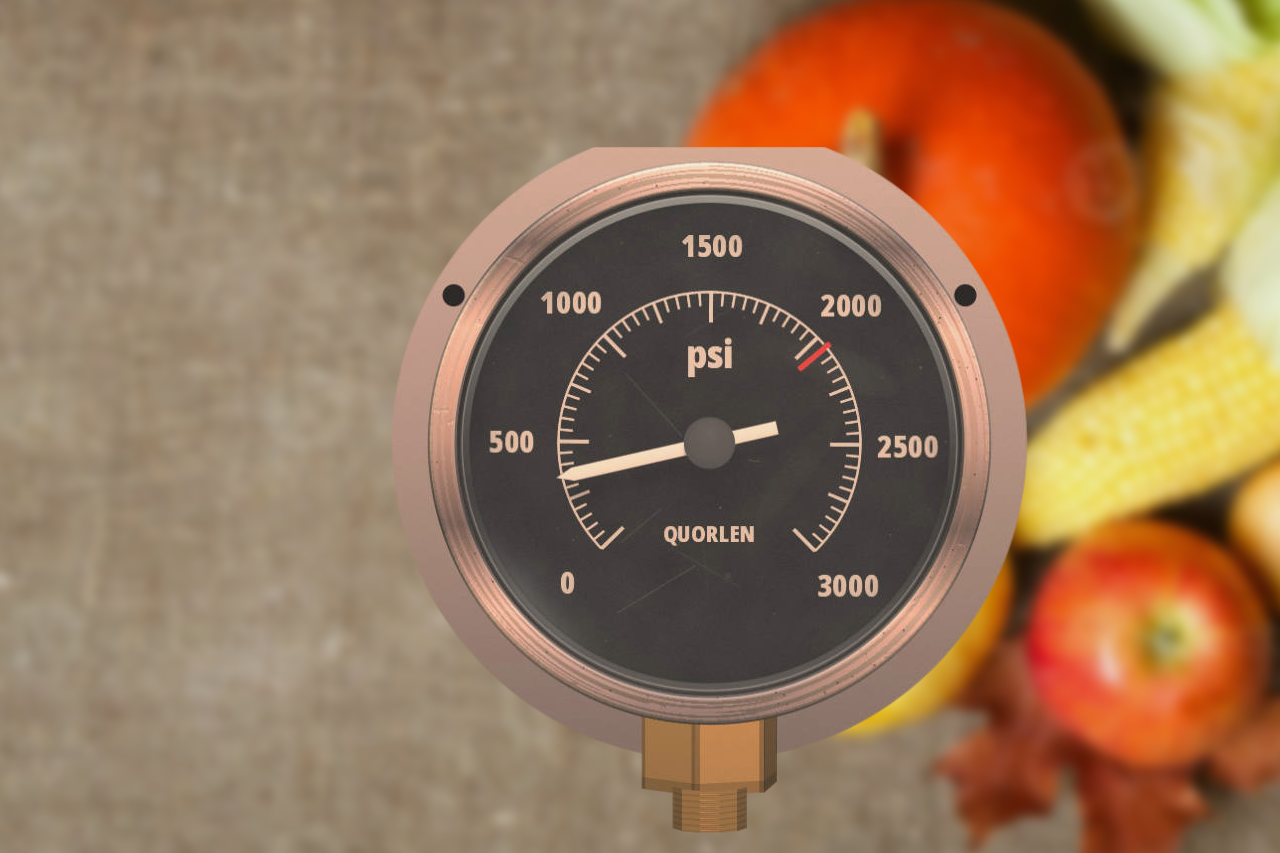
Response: 350 psi
